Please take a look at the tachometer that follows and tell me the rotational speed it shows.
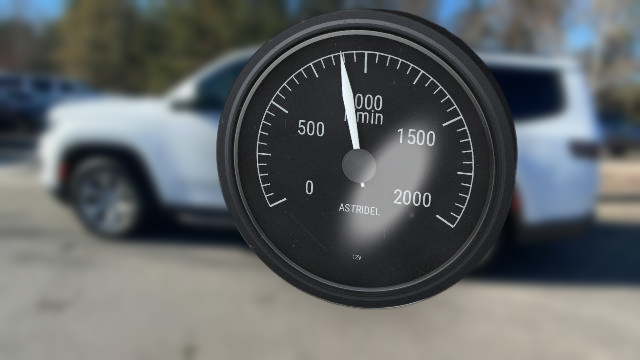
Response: 900 rpm
